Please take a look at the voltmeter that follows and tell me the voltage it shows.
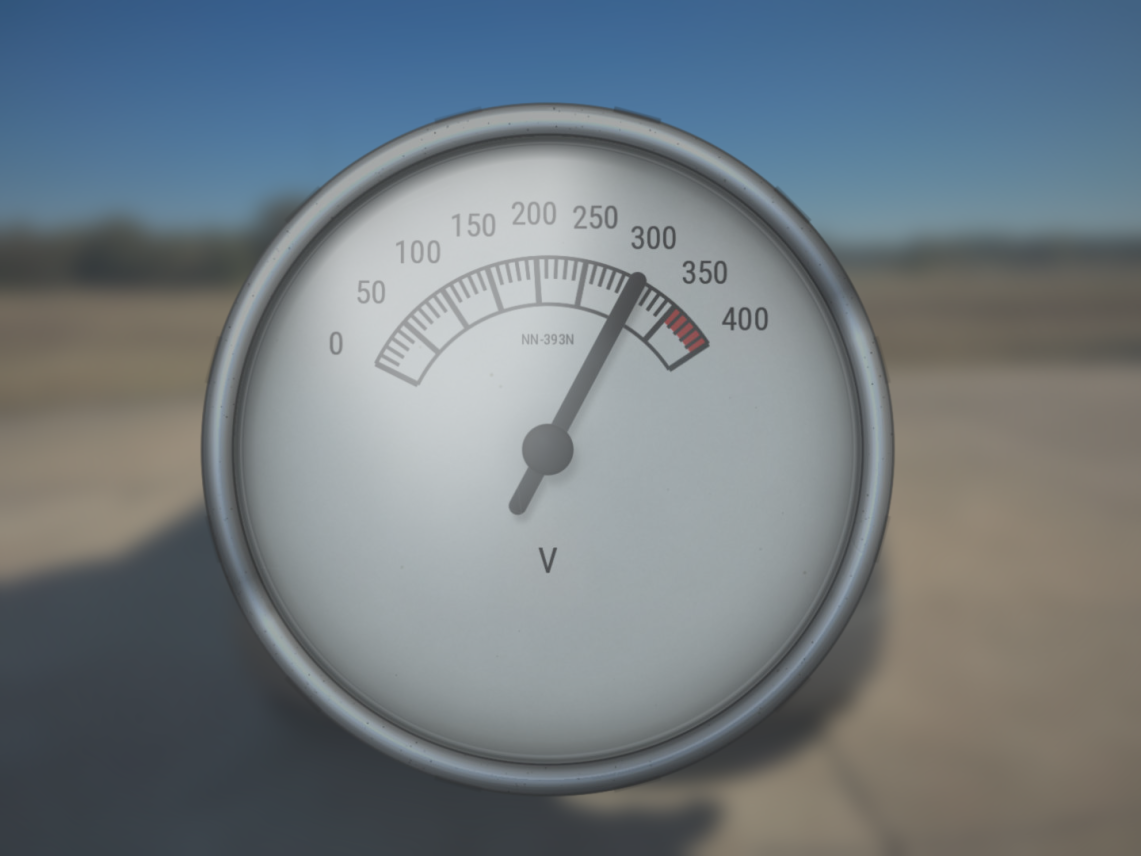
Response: 305 V
